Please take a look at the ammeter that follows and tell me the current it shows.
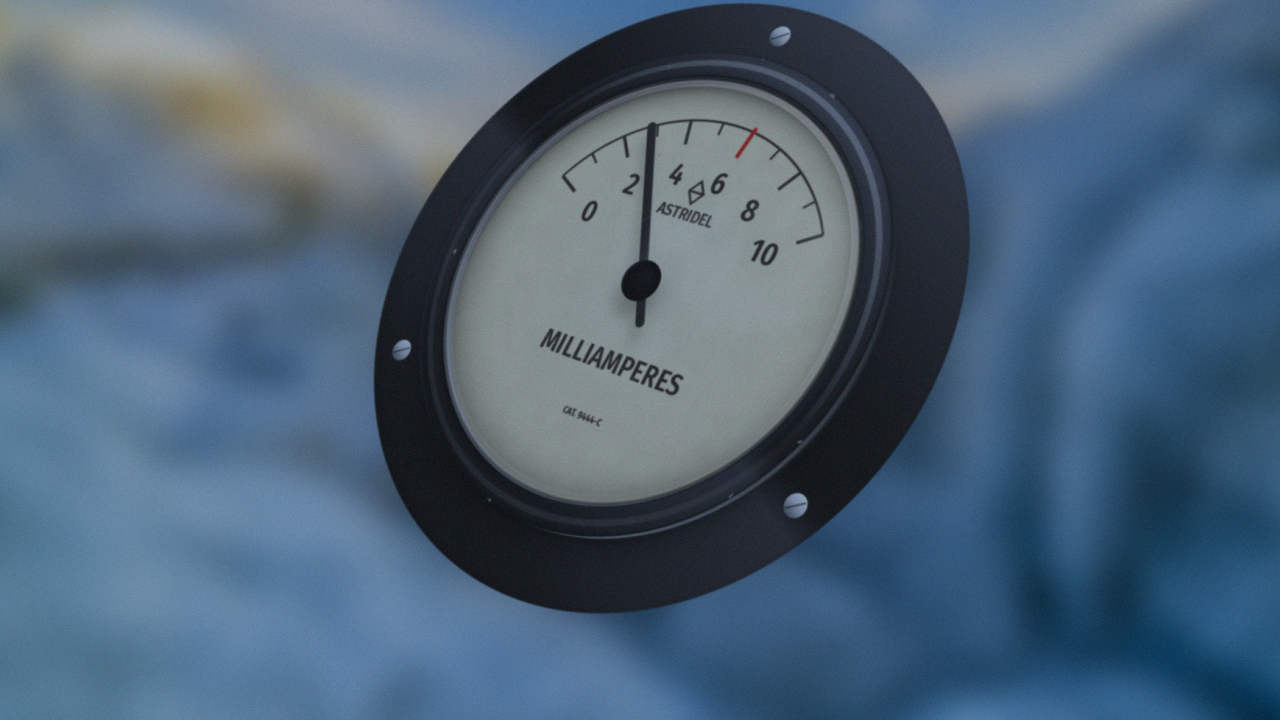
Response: 3 mA
